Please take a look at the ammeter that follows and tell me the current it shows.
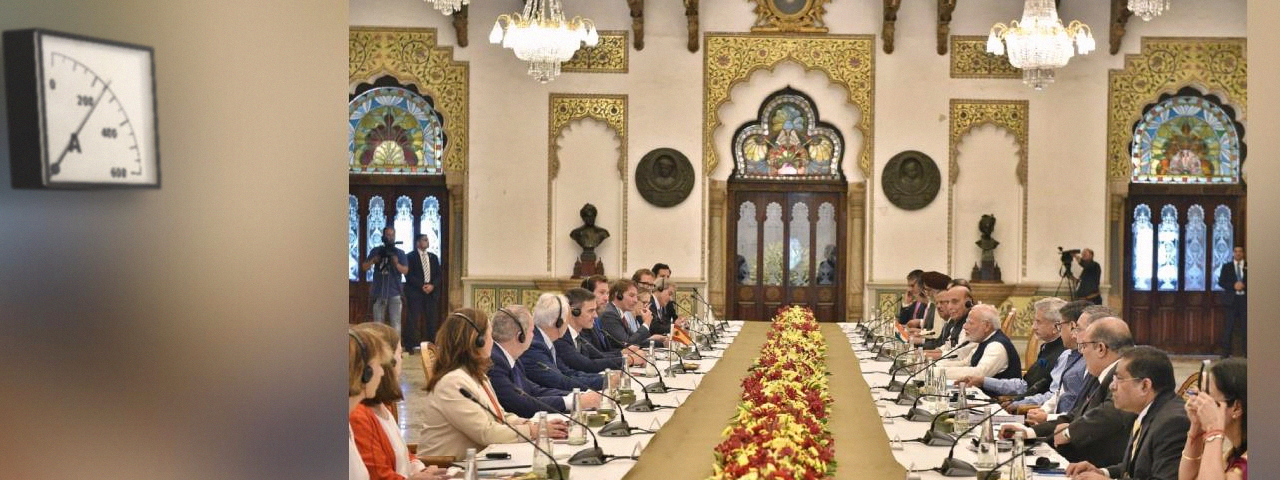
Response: 250 A
